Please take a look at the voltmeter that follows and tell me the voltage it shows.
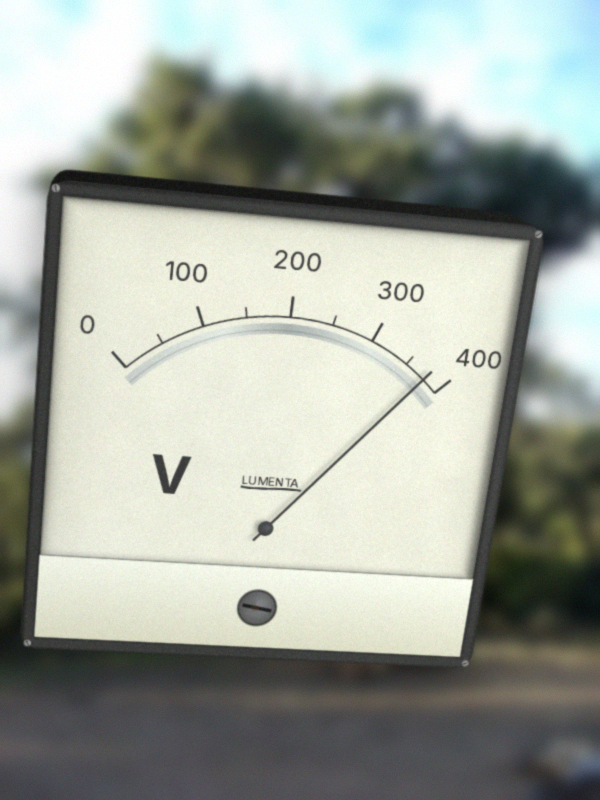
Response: 375 V
